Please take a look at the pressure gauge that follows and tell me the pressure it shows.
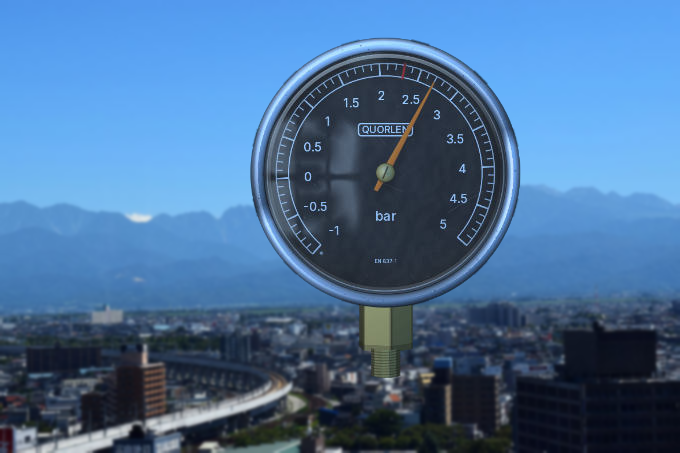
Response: 2.7 bar
